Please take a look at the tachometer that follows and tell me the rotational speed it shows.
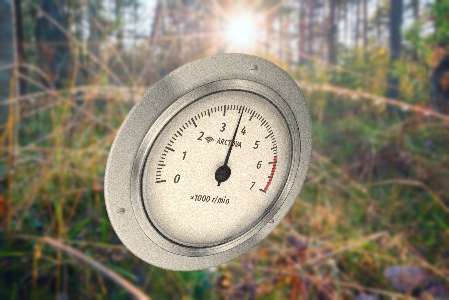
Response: 3500 rpm
